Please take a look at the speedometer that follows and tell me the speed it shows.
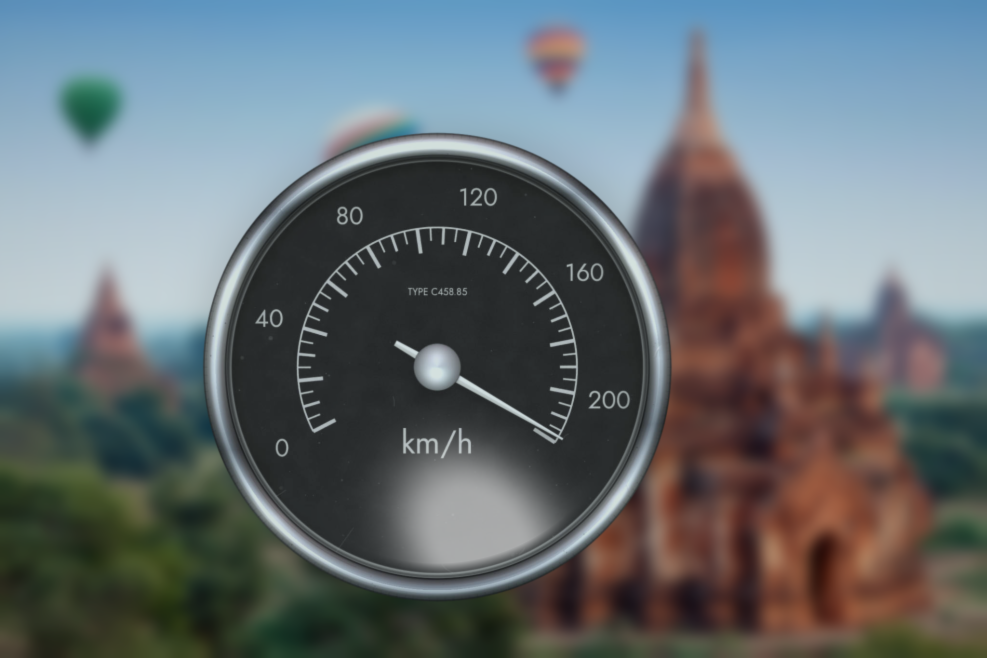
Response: 217.5 km/h
